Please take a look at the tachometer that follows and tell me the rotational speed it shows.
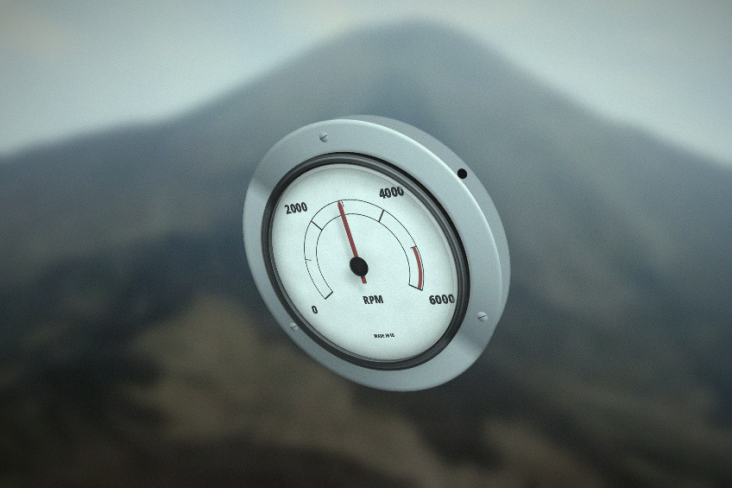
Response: 3000 rpm
